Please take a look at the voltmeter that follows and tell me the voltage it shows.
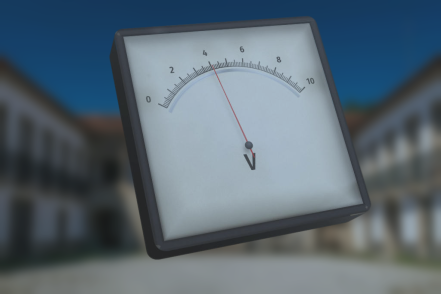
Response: 4 V
